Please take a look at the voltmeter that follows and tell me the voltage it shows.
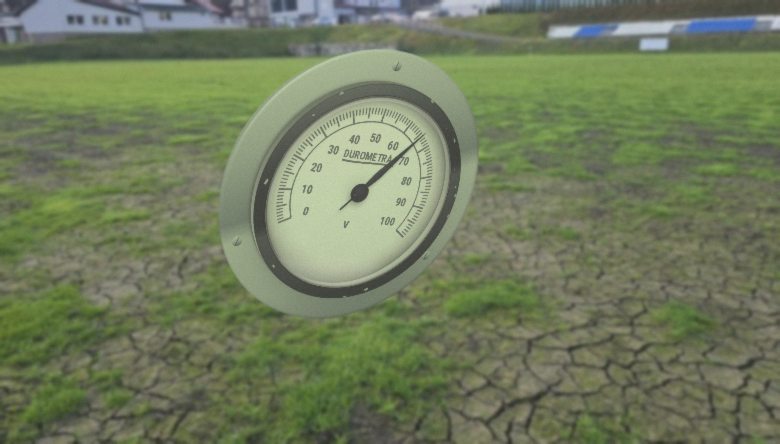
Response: 65 V
